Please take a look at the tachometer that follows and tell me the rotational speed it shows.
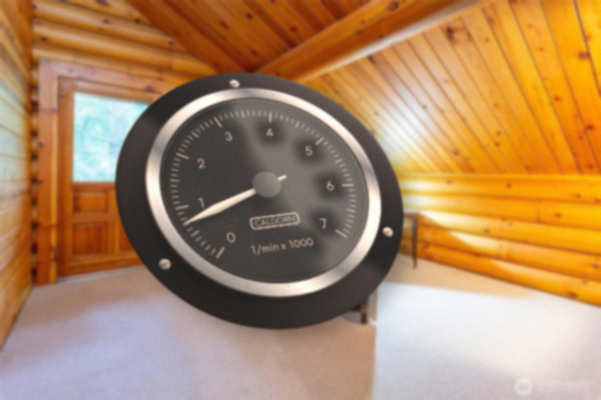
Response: 700 rpm
